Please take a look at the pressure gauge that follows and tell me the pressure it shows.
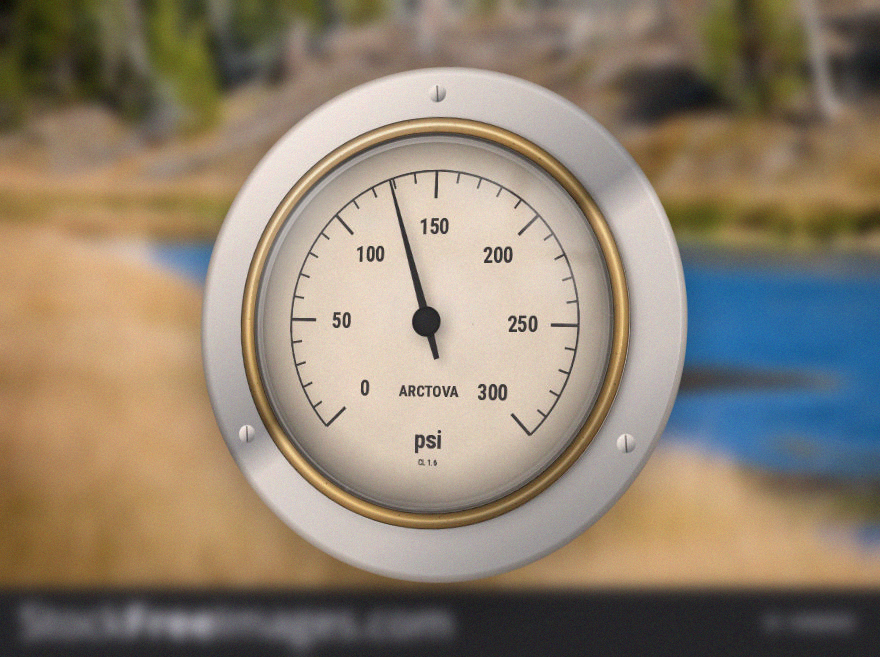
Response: 130 psi
